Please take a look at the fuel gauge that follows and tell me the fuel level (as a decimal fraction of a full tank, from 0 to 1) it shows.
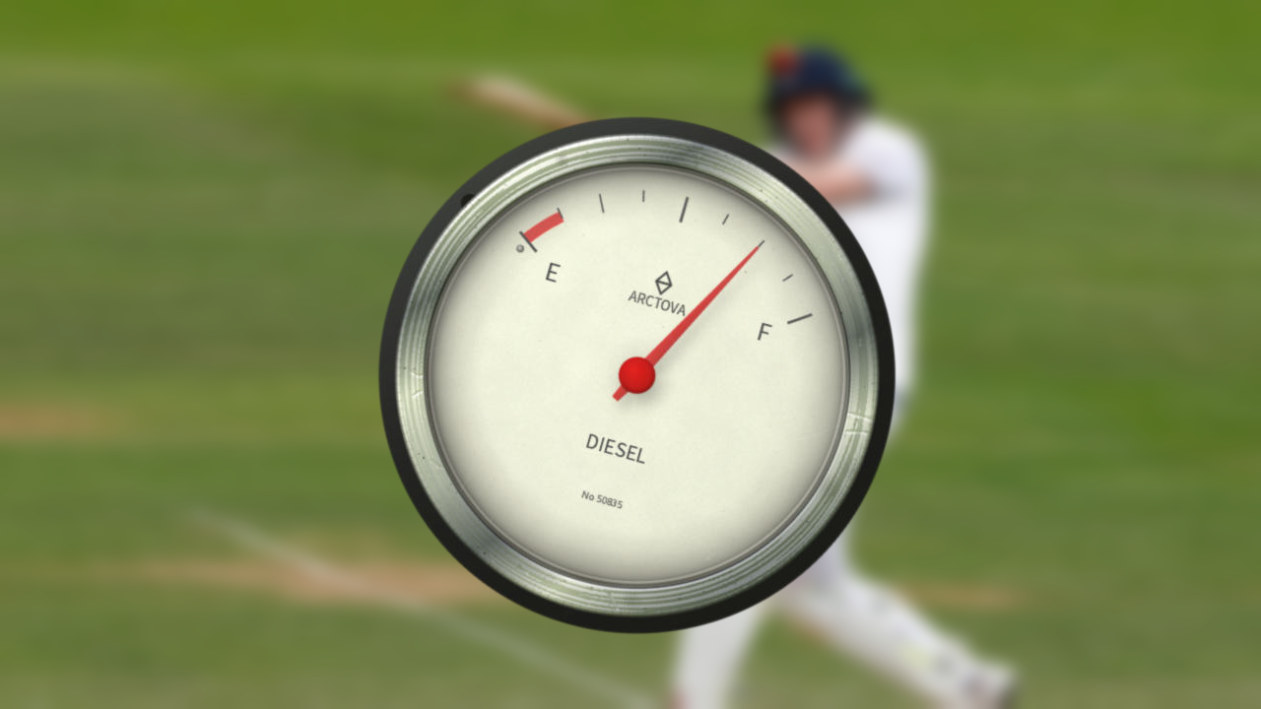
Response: 0.75
